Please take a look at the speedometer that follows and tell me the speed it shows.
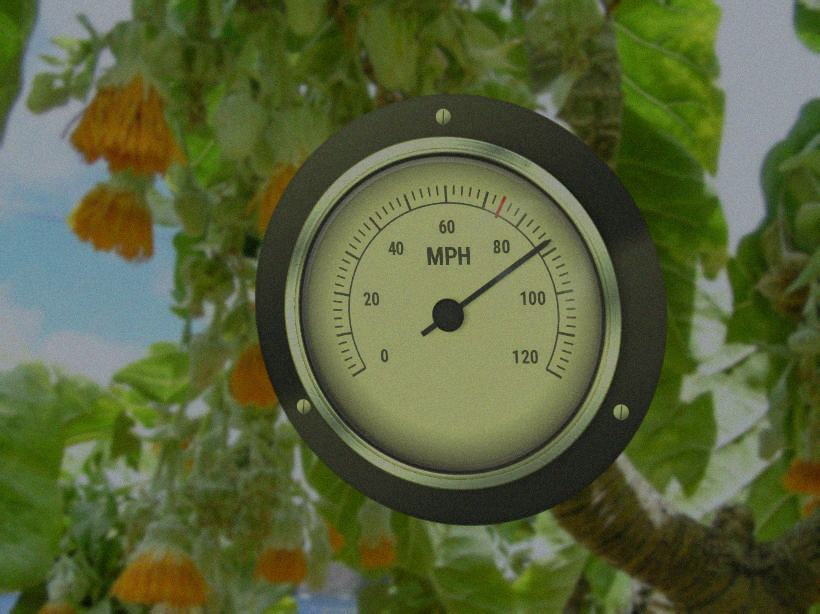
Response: 88 mph
